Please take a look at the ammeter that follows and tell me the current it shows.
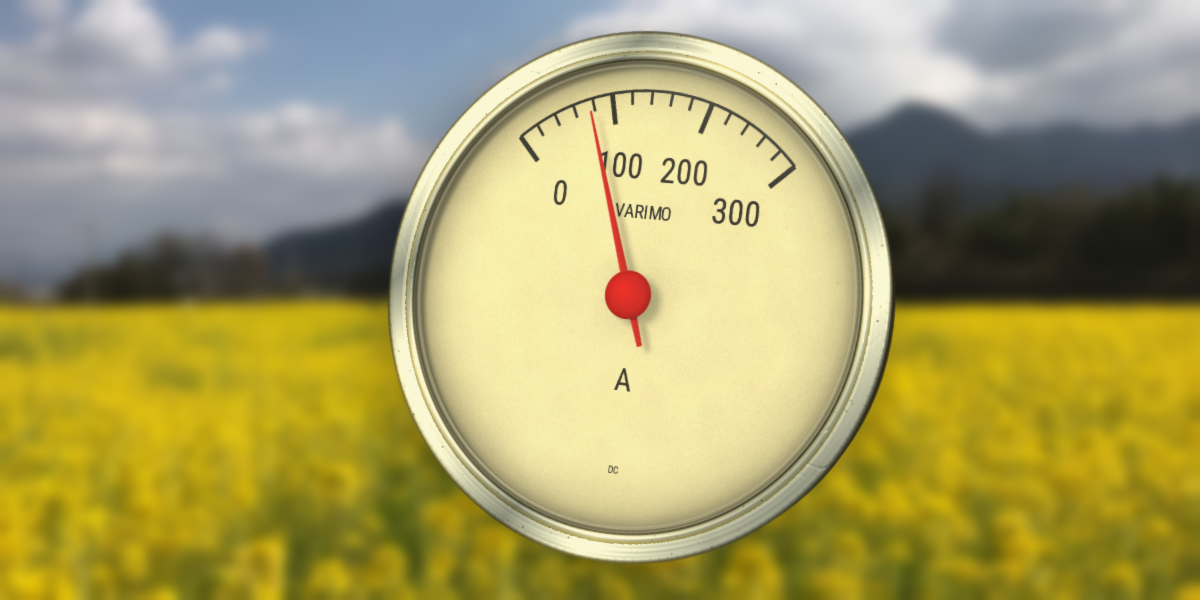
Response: 80 A
